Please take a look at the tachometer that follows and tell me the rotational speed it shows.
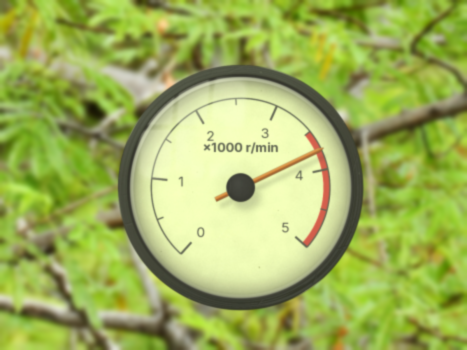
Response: 3750 rpm
